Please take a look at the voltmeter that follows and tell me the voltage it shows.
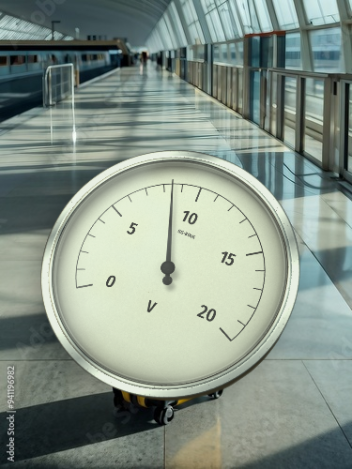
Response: 8.5 V
